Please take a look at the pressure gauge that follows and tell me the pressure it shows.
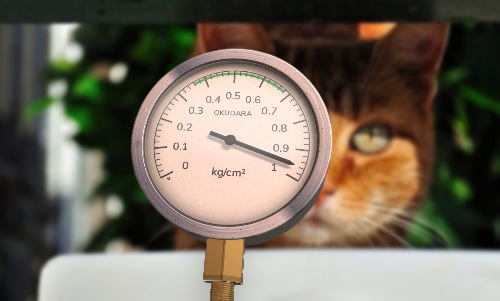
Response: 0.96 kg/cm²
